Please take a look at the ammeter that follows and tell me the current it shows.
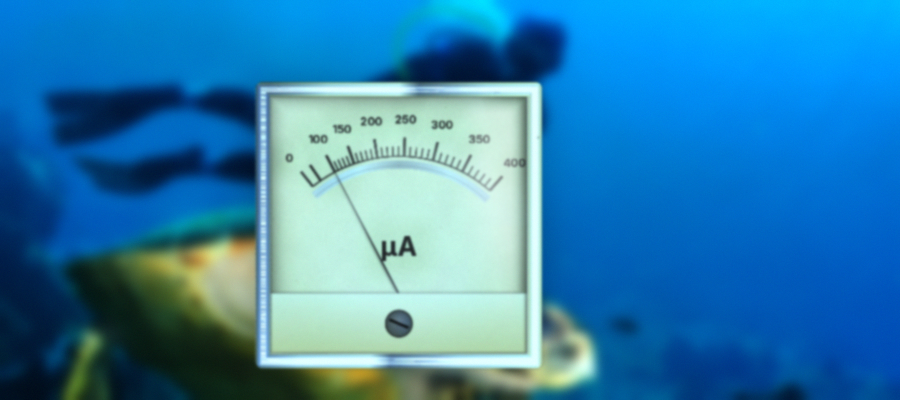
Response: 100 µA
